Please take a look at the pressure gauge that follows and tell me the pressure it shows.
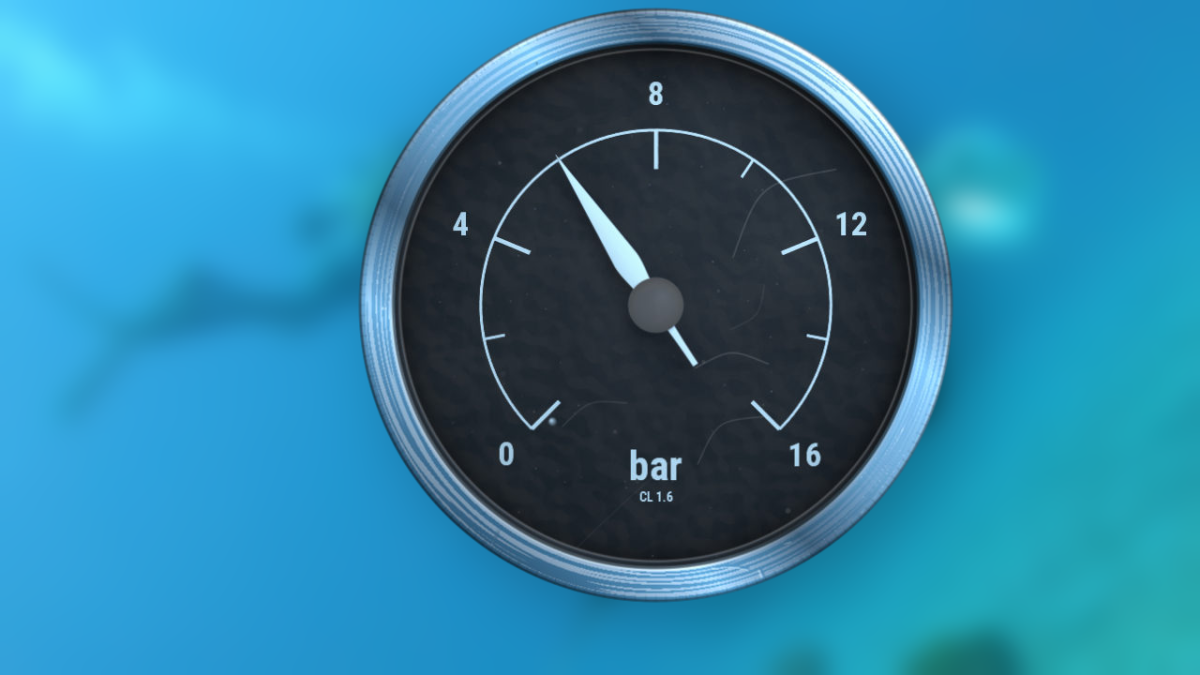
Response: 6 bar
